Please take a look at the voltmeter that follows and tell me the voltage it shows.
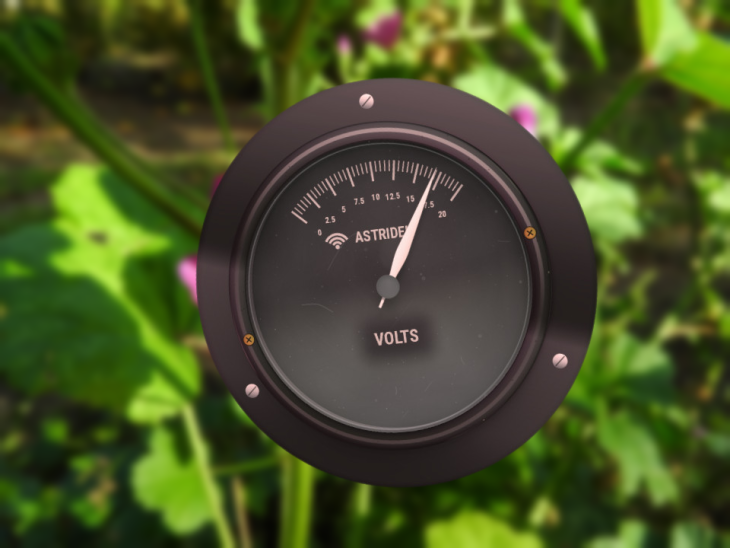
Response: 17 V
